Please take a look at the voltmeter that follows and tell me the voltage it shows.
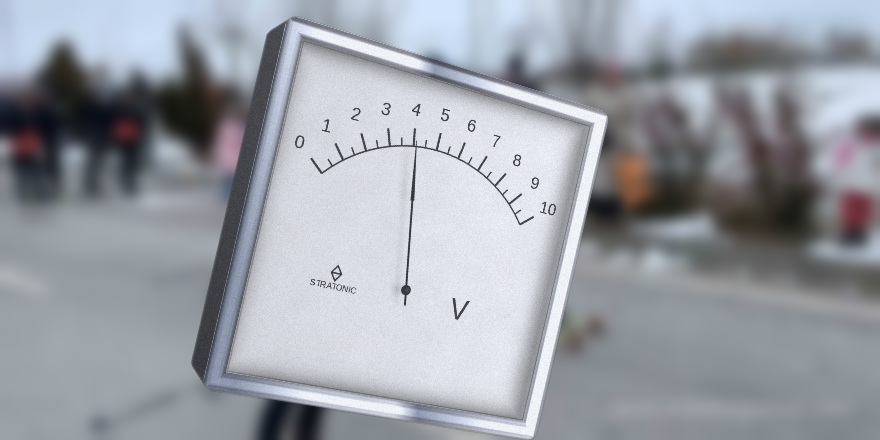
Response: 4 V
